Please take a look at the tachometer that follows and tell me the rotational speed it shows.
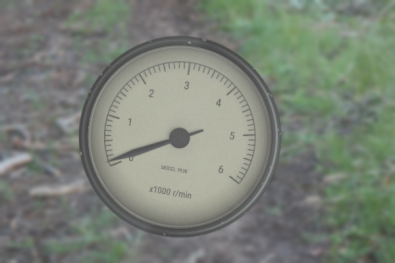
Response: 100 rpm
